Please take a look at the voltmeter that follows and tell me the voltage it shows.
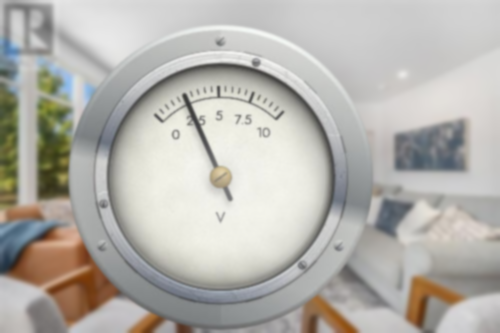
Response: 2.5 V
